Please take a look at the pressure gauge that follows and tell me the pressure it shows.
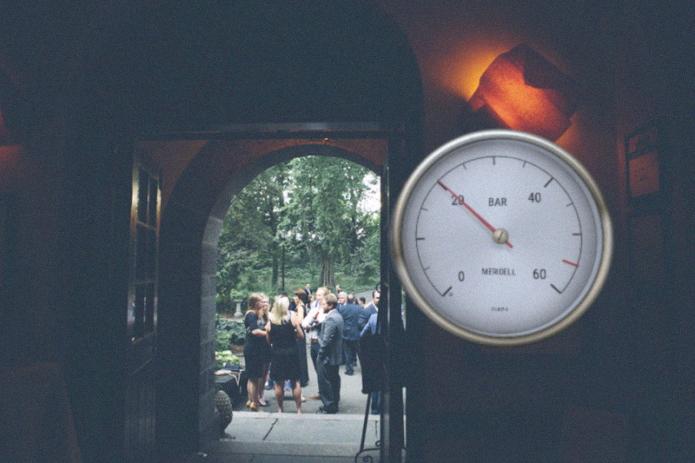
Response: 20 bar
